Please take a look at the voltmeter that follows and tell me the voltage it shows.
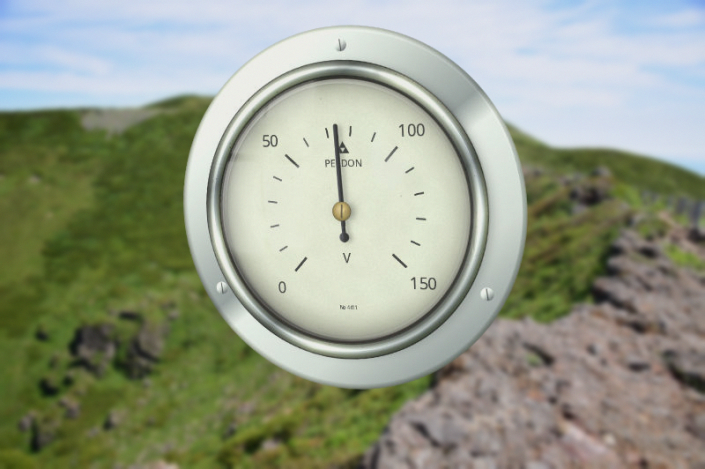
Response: 75 V
